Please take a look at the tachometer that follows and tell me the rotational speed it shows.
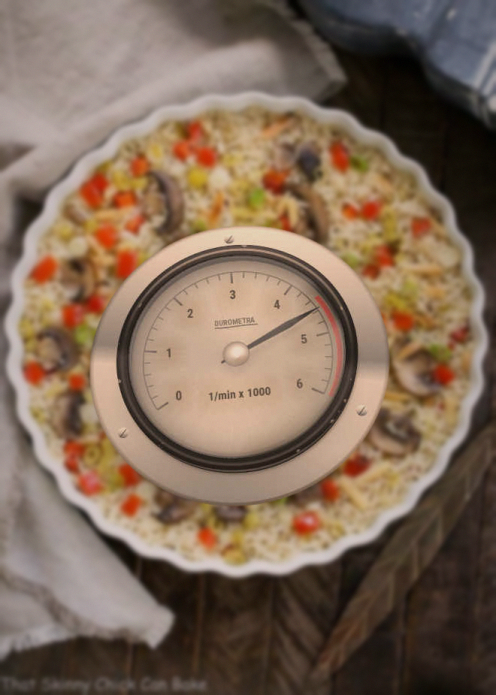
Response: 4600 rpm
